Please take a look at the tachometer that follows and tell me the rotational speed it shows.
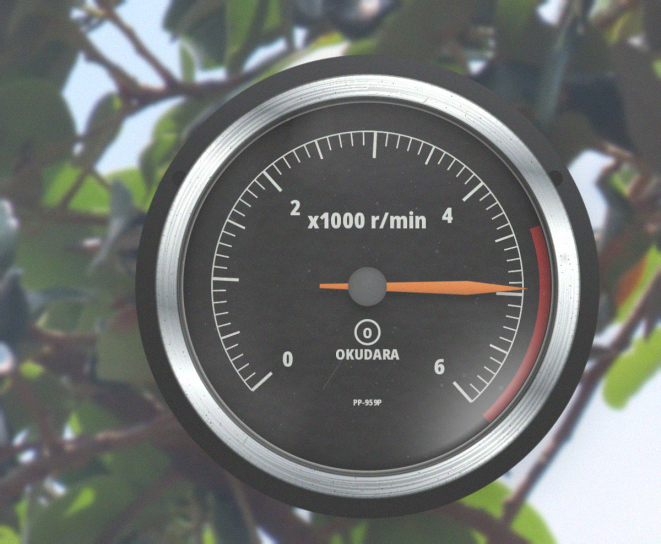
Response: 4950 rpm
